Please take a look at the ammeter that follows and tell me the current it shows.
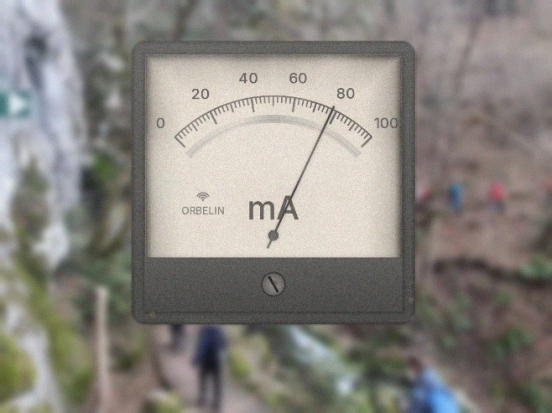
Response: 78 mA
